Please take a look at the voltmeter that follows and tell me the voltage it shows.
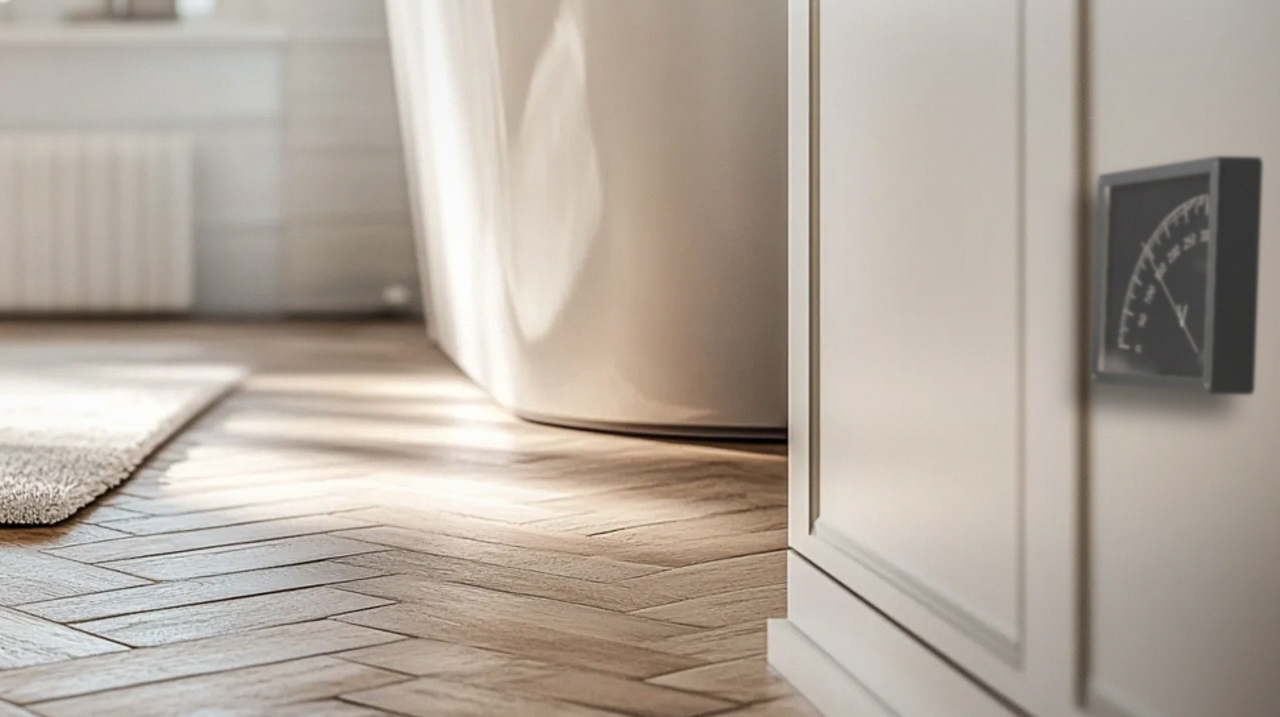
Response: 150 V
